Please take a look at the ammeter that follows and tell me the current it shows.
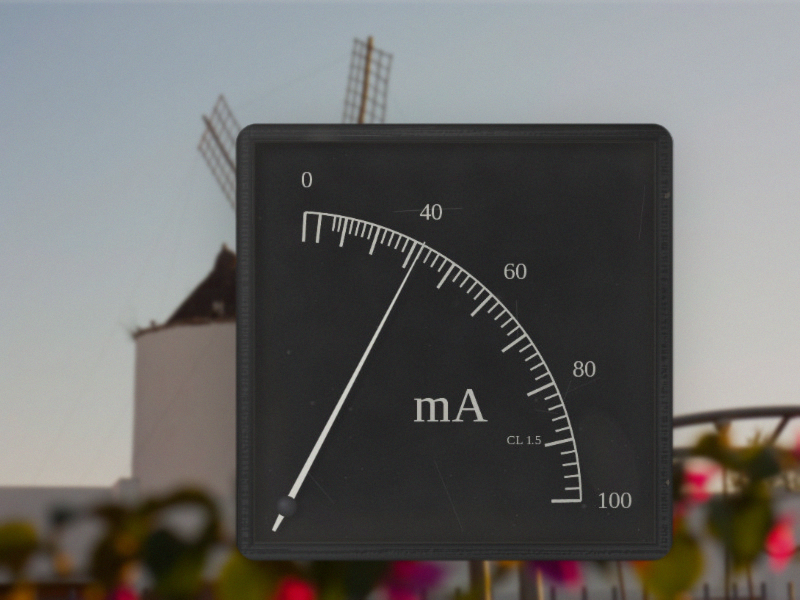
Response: 42 mA
